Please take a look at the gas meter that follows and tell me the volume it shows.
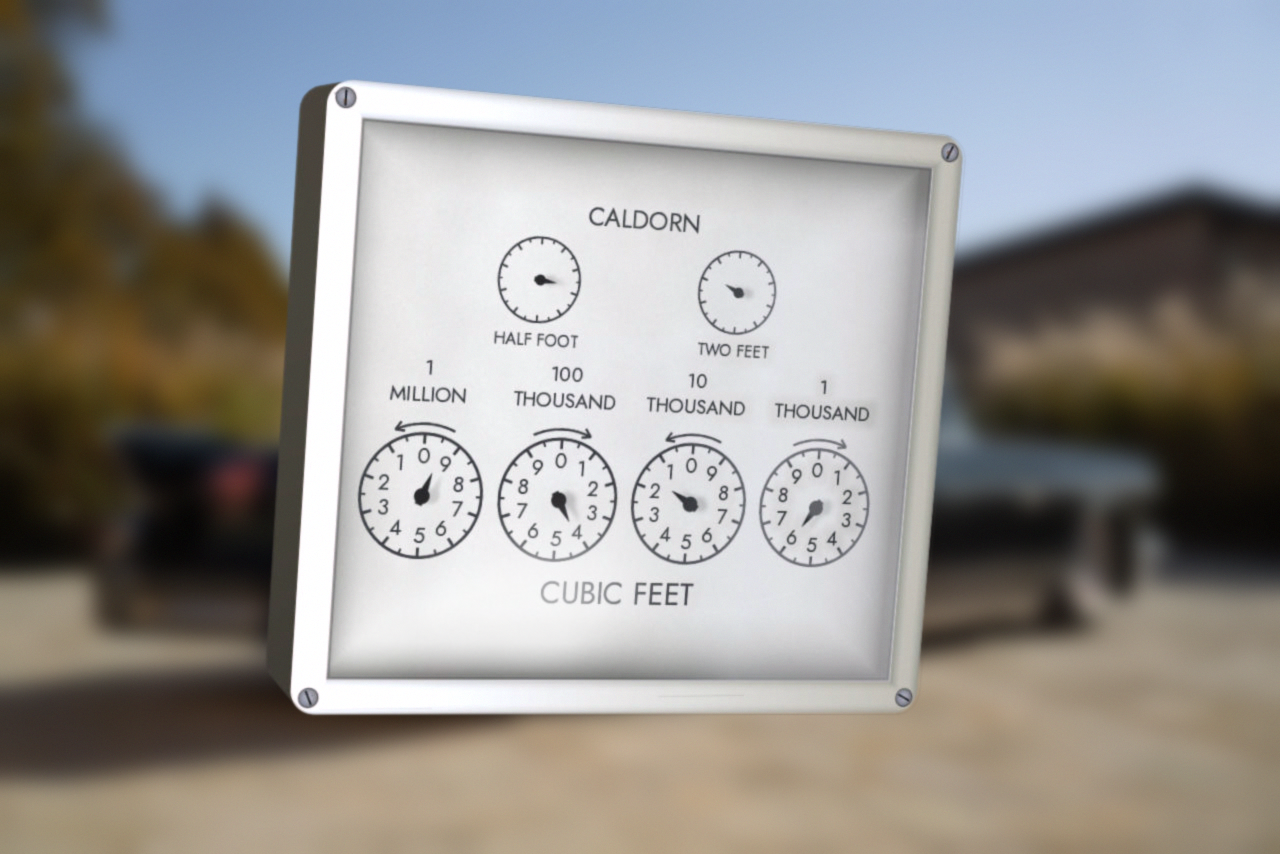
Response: 941600 ft³
